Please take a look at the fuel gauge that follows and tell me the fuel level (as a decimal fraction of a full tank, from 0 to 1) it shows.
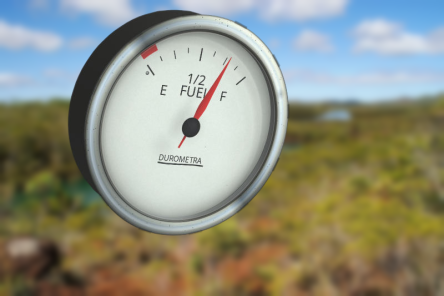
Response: 0.75
